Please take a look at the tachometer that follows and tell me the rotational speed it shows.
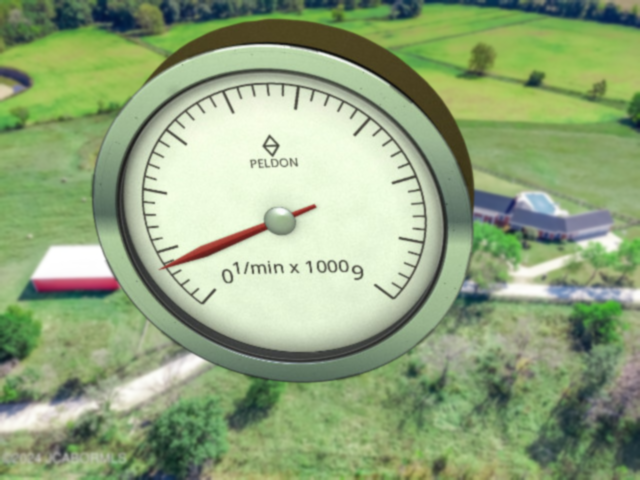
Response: 800 rpm
